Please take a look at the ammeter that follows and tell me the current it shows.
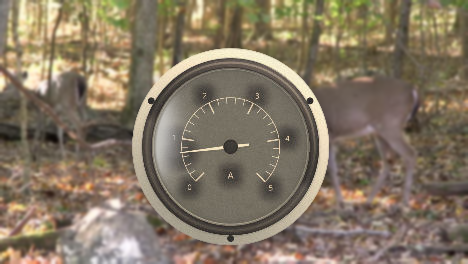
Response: 0.7 A
